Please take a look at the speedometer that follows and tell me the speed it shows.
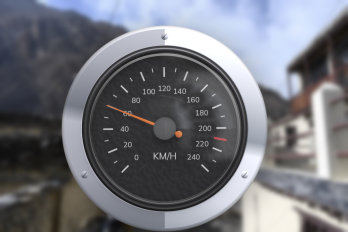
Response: 60 km/h
